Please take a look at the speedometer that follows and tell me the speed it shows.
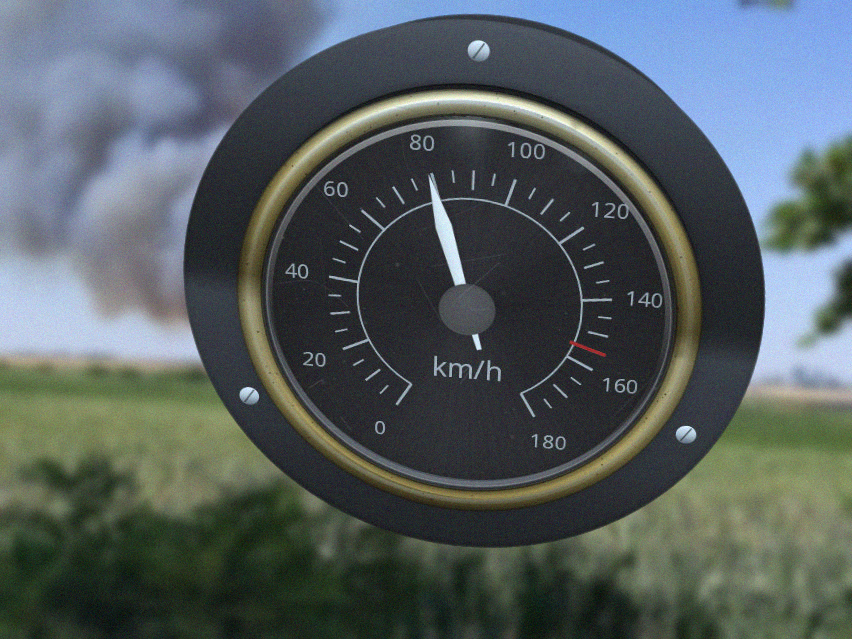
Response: 80 km/h
